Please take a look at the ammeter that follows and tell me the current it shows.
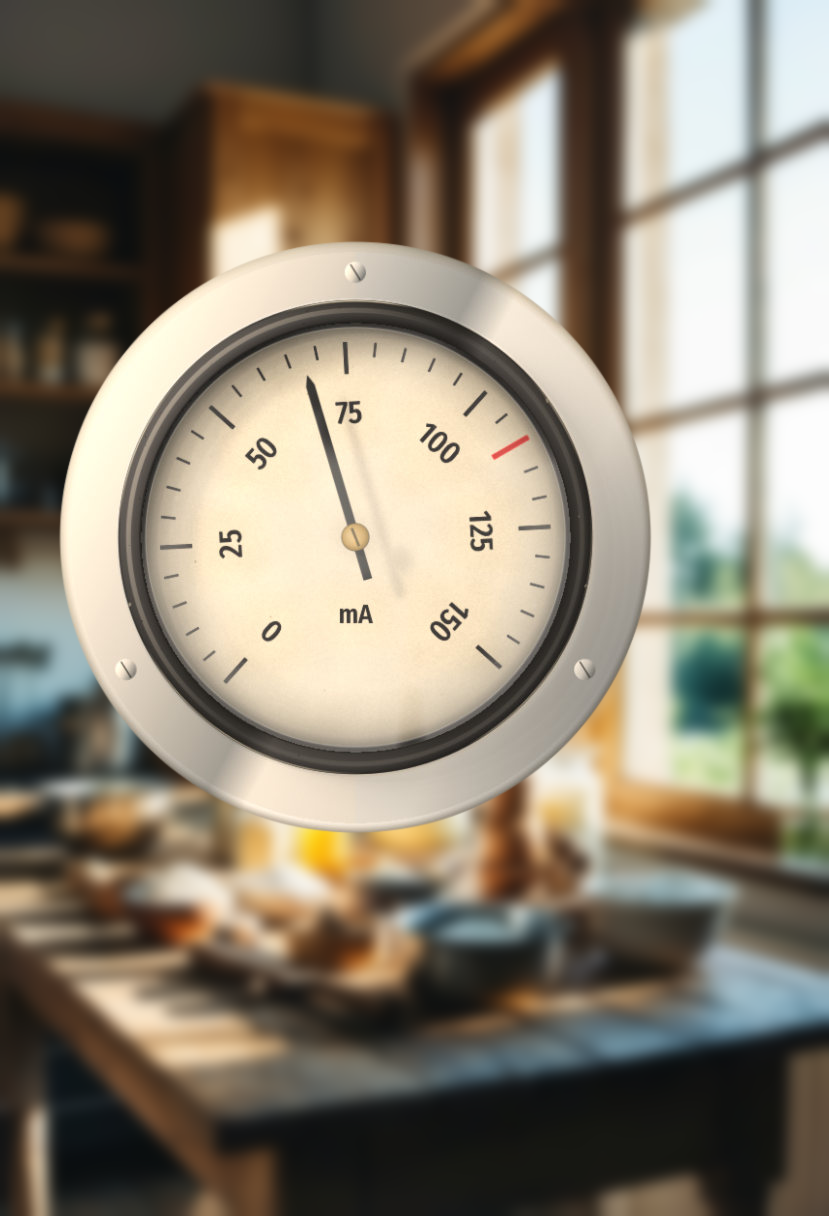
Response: 67.5 mA
